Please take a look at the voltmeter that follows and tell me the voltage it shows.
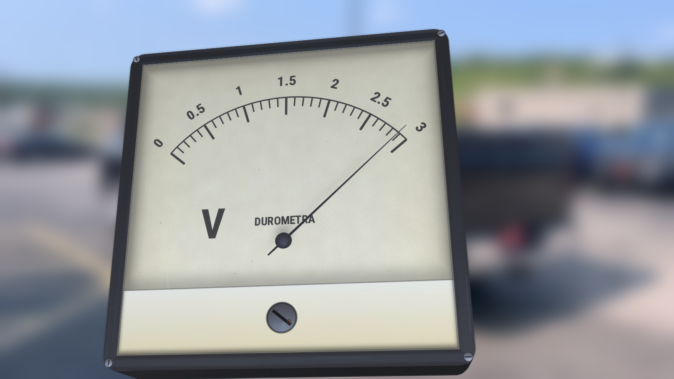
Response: 2.9 V
